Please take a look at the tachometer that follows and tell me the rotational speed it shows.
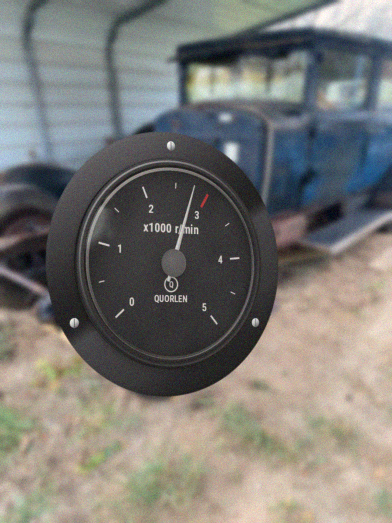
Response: 2750 rpm
